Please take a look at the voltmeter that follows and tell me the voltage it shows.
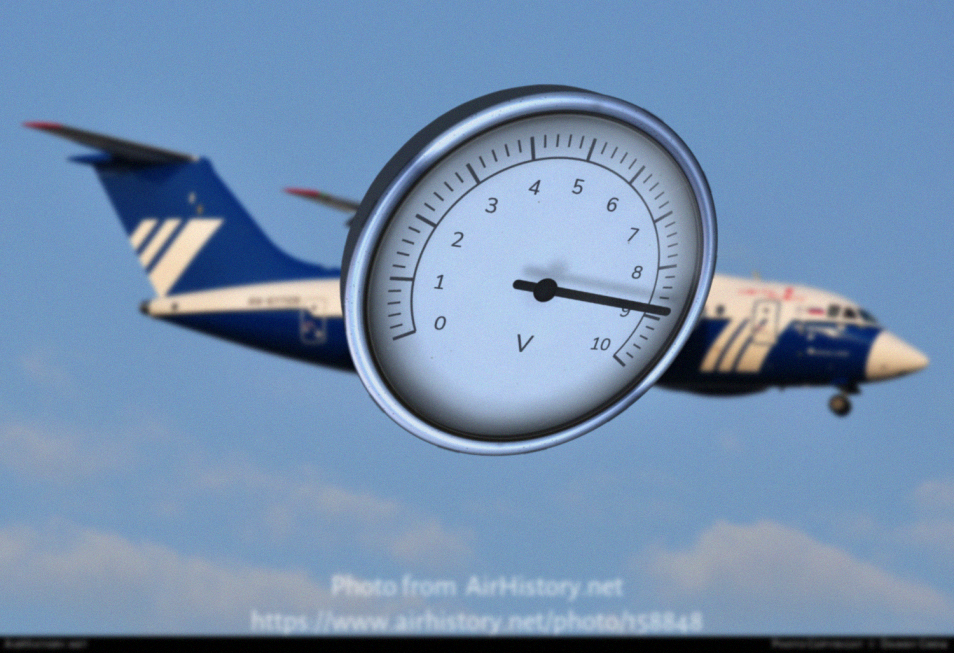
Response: 8.8 V
